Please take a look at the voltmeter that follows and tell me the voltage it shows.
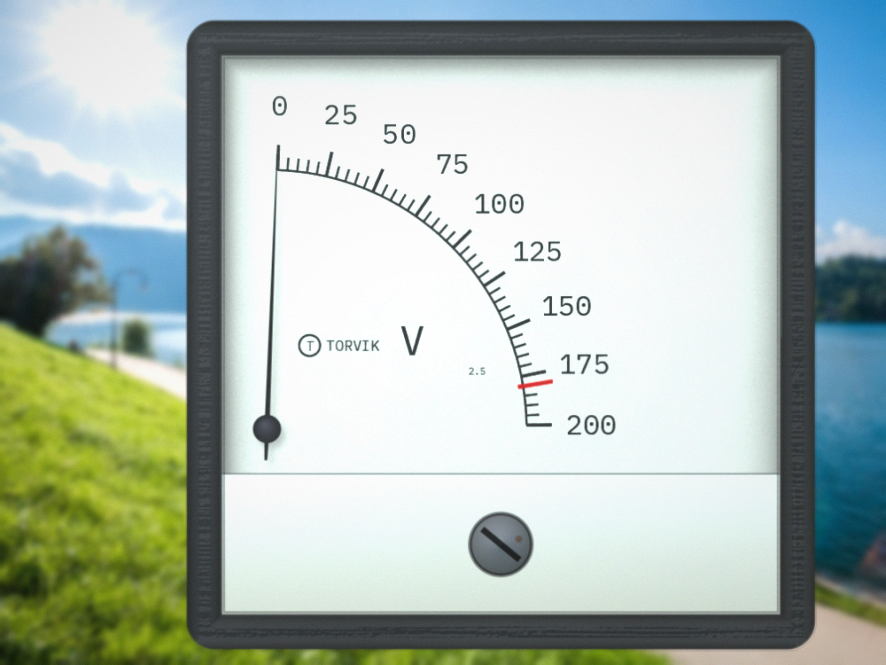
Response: 0 V
